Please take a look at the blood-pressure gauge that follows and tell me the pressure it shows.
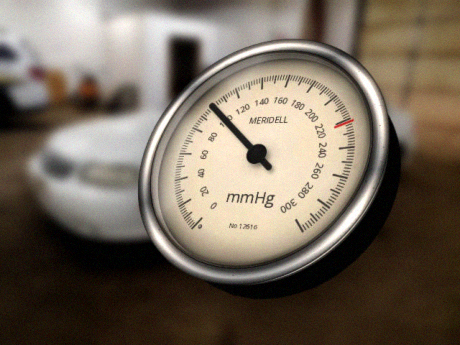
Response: 100 mmHg
